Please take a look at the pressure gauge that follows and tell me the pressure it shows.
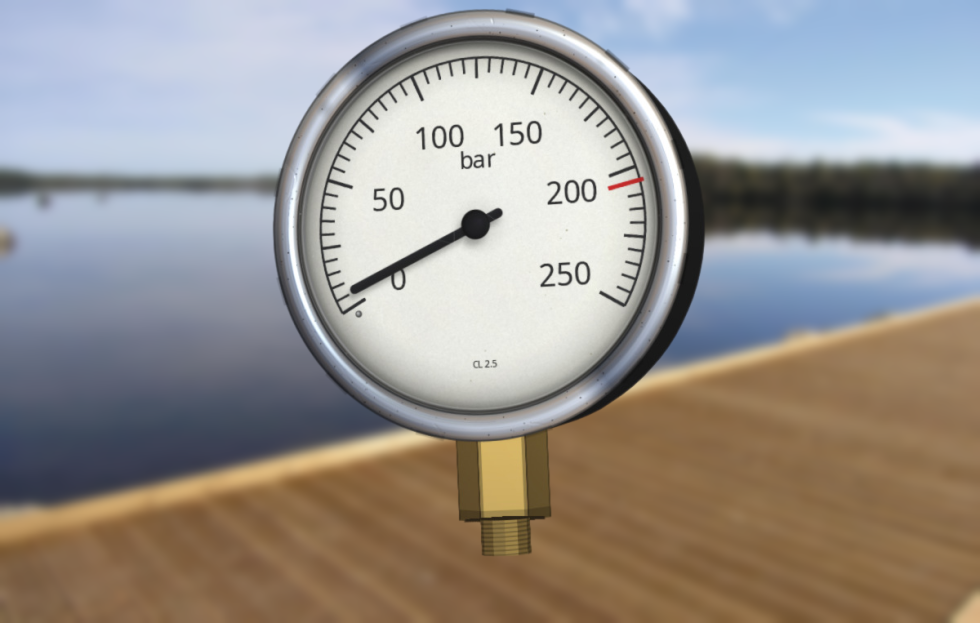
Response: 5 bar
